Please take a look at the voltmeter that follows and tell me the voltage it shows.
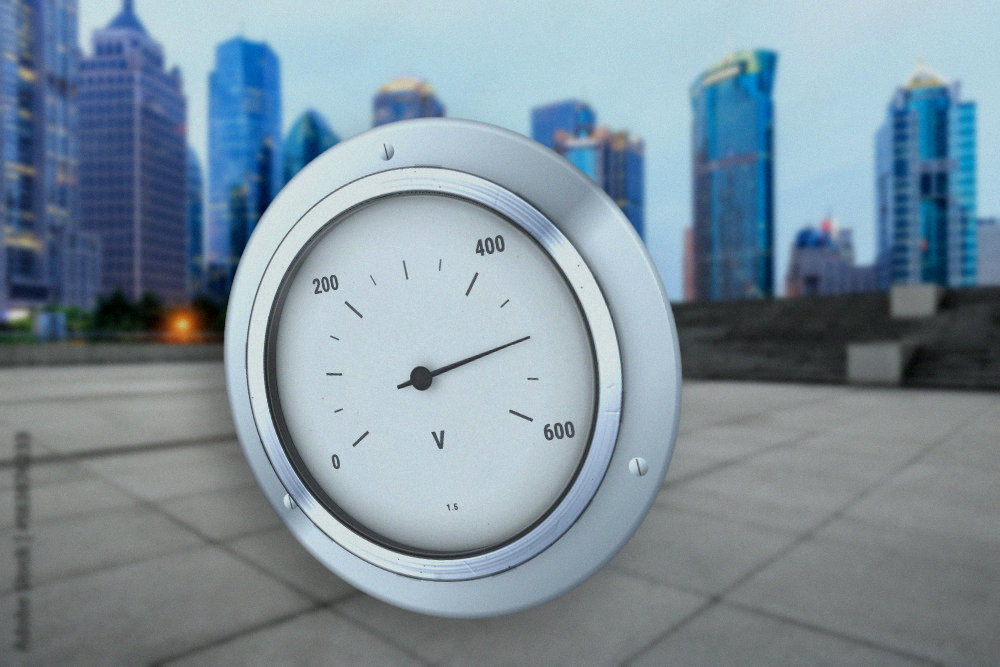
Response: 500 V
